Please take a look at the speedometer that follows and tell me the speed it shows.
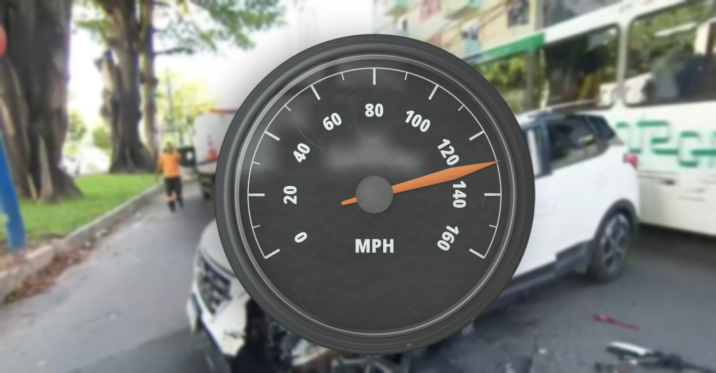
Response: 130 mph
